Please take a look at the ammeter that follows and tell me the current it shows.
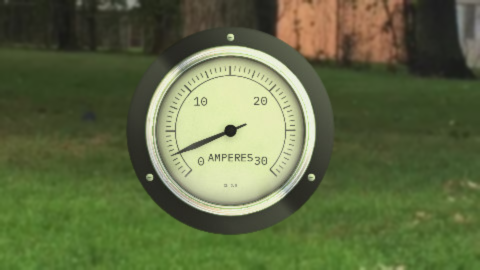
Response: 2.5 A
